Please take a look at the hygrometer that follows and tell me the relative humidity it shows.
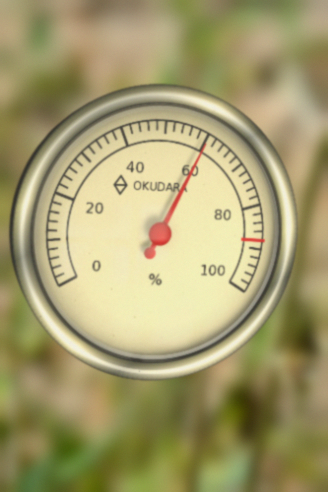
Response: 60 %
